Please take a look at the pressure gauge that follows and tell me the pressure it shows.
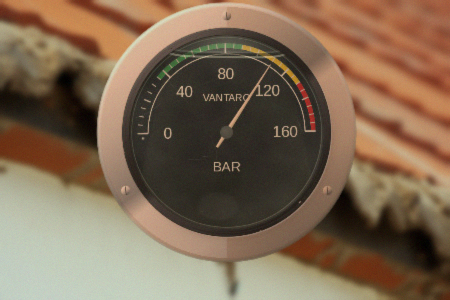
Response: 110 bar
